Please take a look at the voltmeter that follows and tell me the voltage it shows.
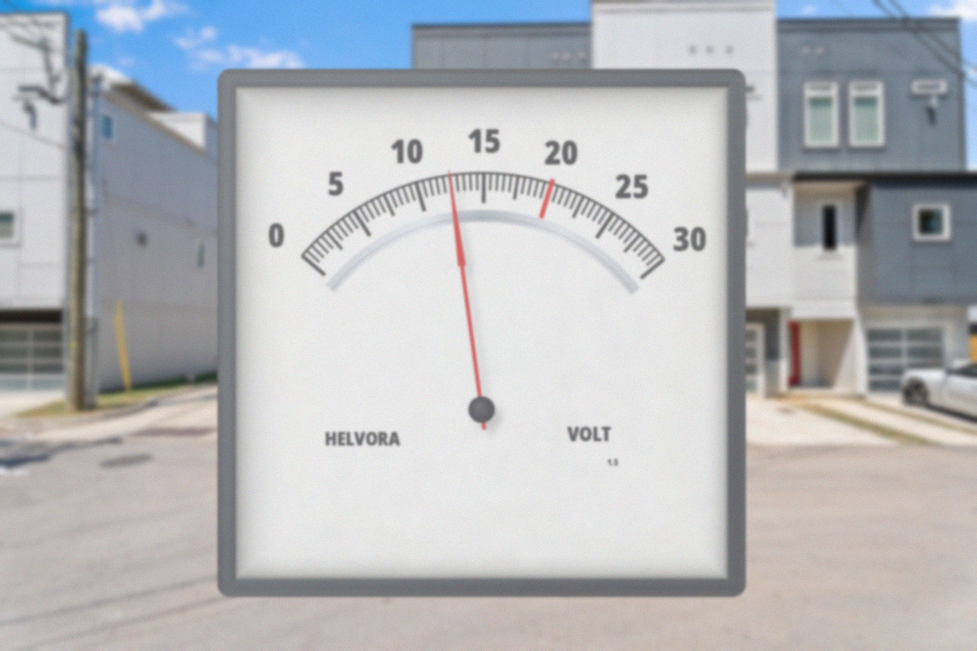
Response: 12.5 V
